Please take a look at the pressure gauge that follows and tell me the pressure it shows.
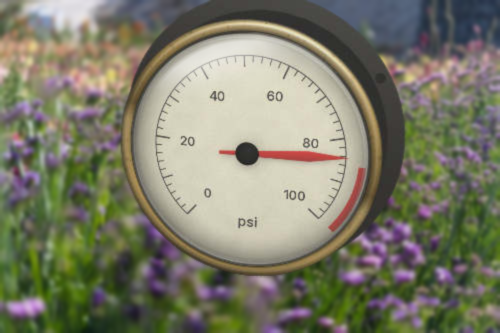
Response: 84 psi
